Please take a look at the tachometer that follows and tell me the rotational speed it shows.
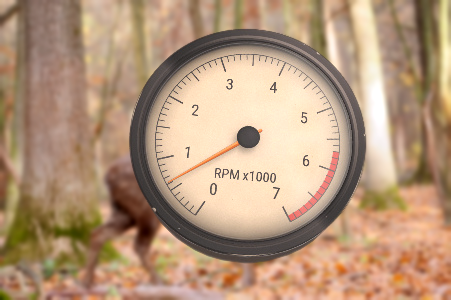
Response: 600 rpm
